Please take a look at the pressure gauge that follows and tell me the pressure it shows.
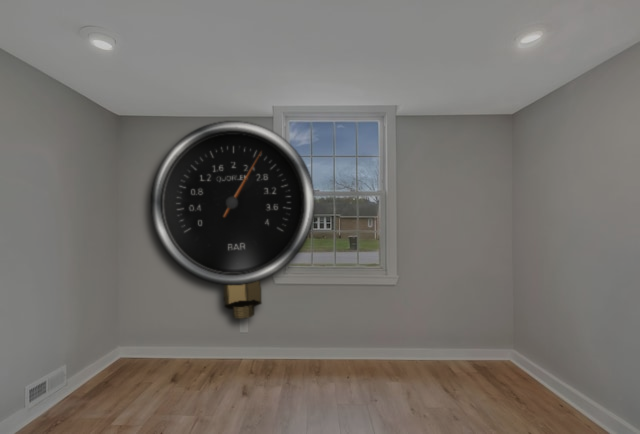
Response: 2.5 bar
